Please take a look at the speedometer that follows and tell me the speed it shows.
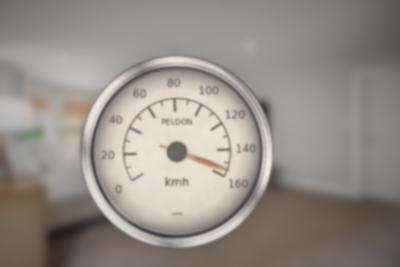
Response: 155 km/h
